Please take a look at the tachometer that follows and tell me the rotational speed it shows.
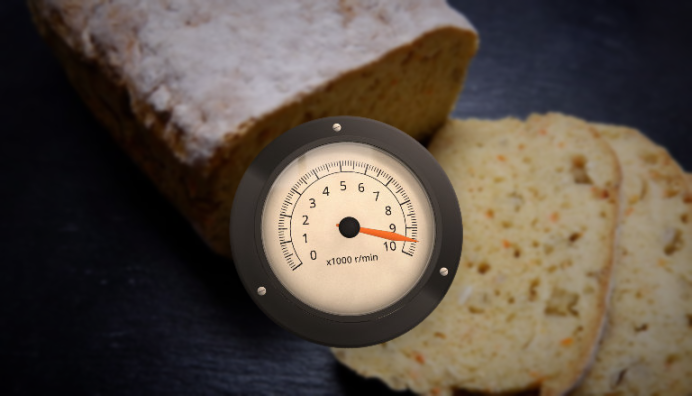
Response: 9500 rpm
